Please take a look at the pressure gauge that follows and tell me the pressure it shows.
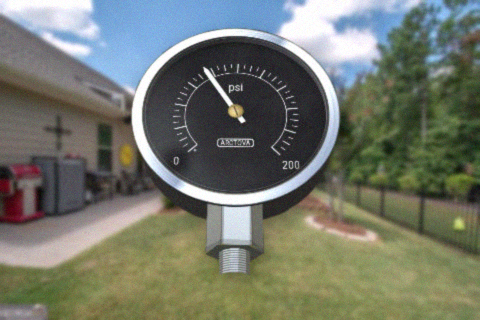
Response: 75 psi
